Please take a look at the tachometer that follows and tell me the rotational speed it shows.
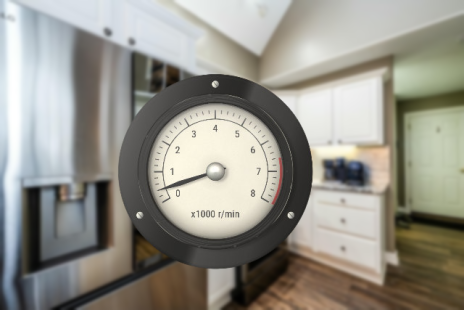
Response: 400 rpm
